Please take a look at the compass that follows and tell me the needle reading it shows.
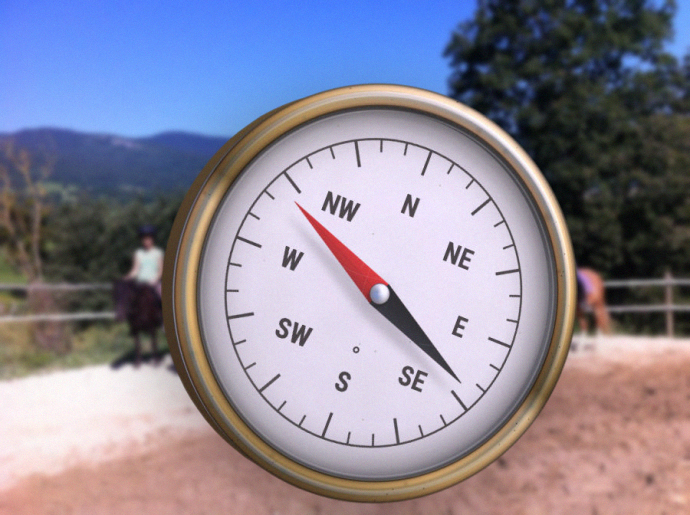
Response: 295 °
